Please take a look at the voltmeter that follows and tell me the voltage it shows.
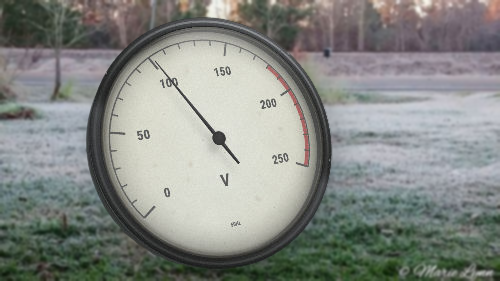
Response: 100 V
